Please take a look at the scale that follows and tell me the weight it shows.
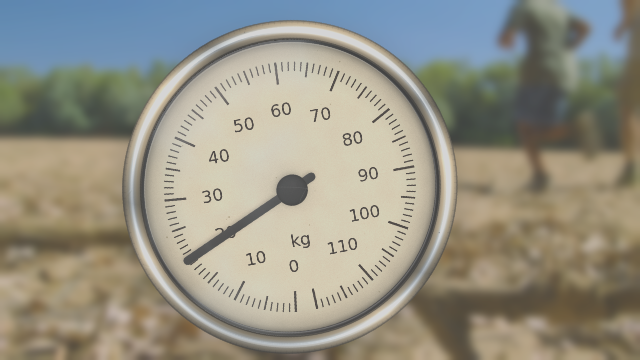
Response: 20 kg
